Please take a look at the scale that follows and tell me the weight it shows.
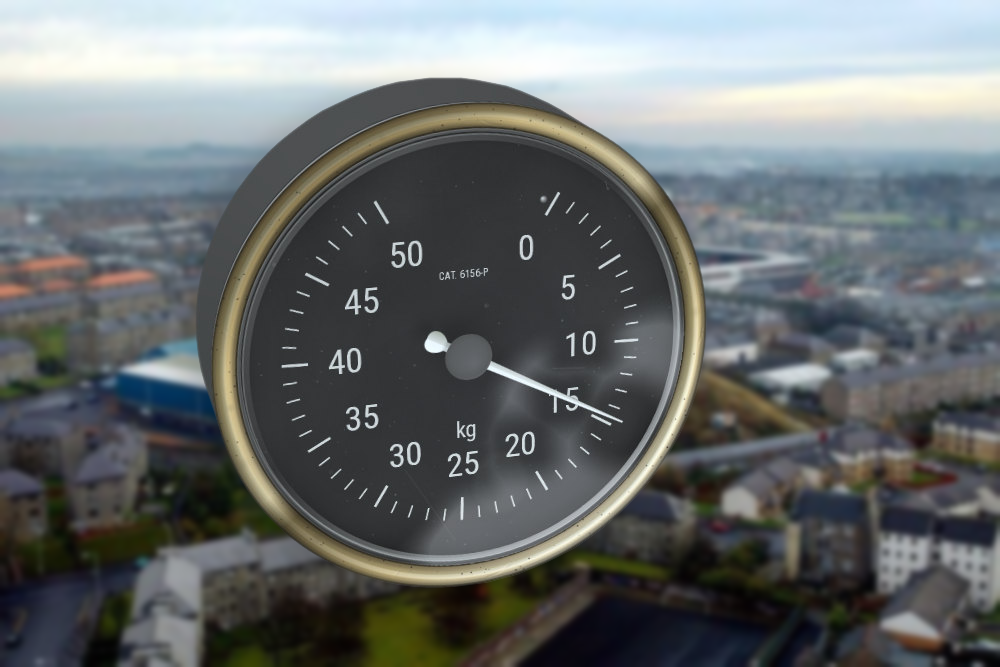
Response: 14.5 kg
